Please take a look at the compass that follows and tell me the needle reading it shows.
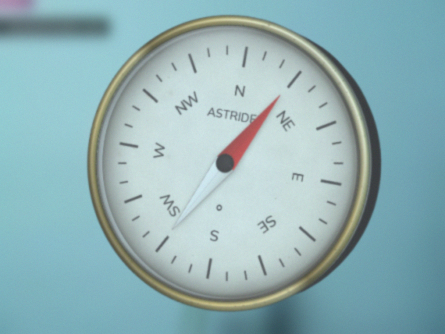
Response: 30 °
